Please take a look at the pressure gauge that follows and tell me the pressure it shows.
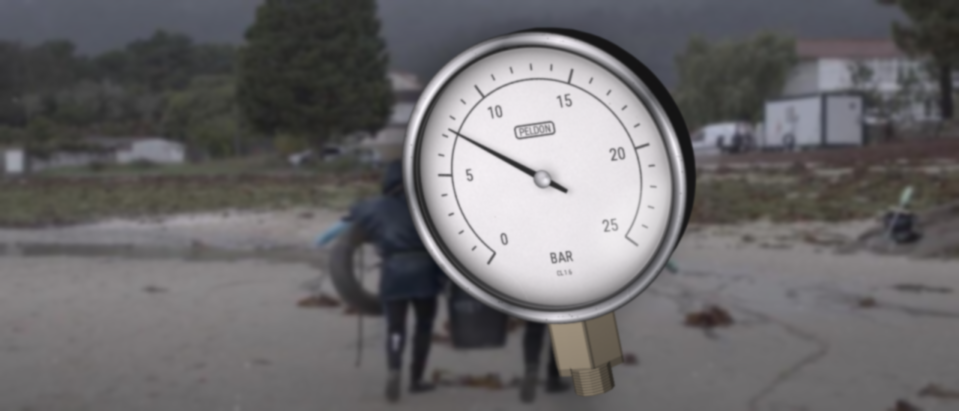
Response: 7.5 bar
